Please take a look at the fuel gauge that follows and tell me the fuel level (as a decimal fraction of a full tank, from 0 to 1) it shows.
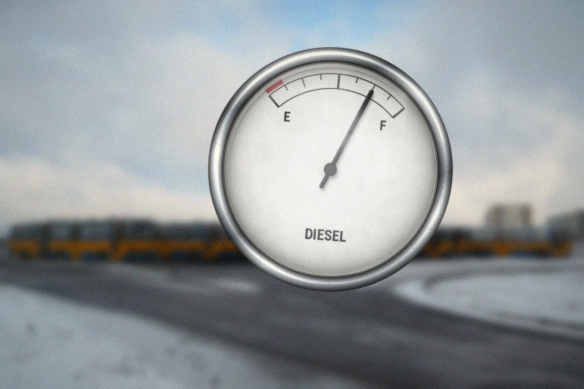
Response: 0.75
